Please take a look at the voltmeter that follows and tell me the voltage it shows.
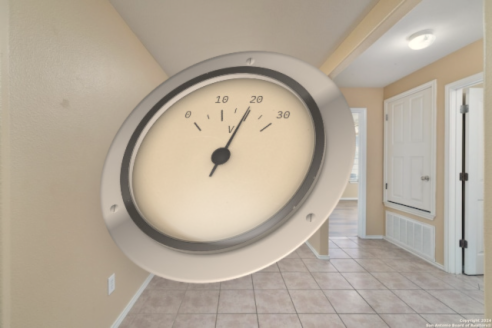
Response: 20 V
